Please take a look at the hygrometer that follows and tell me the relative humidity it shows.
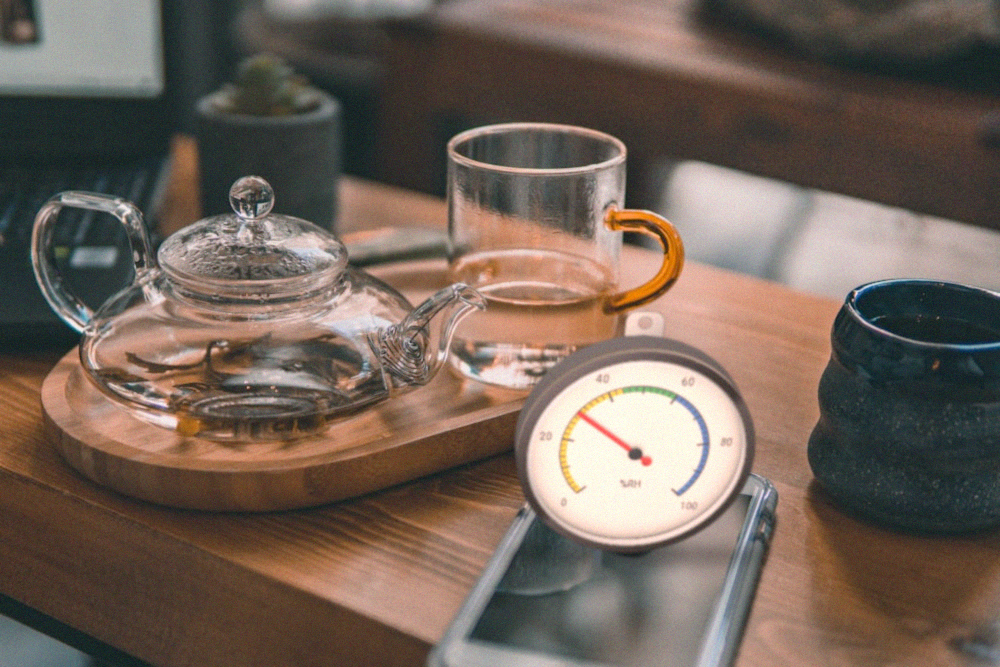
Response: 30 %
